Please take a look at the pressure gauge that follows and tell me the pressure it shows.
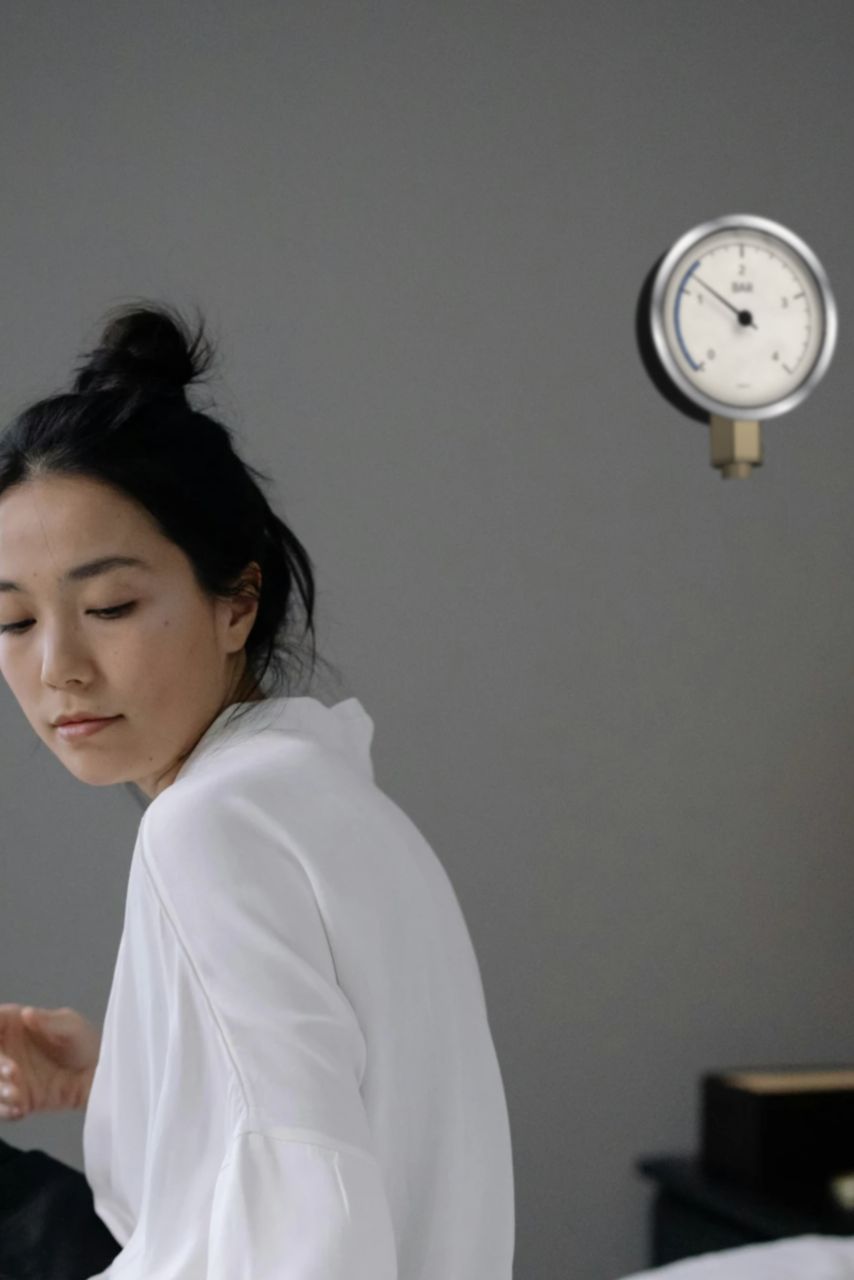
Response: 1.2 bar
